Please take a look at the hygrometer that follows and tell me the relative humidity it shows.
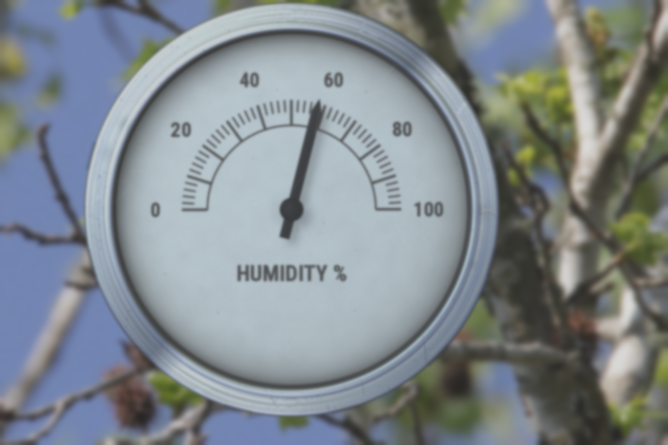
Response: 58 %
